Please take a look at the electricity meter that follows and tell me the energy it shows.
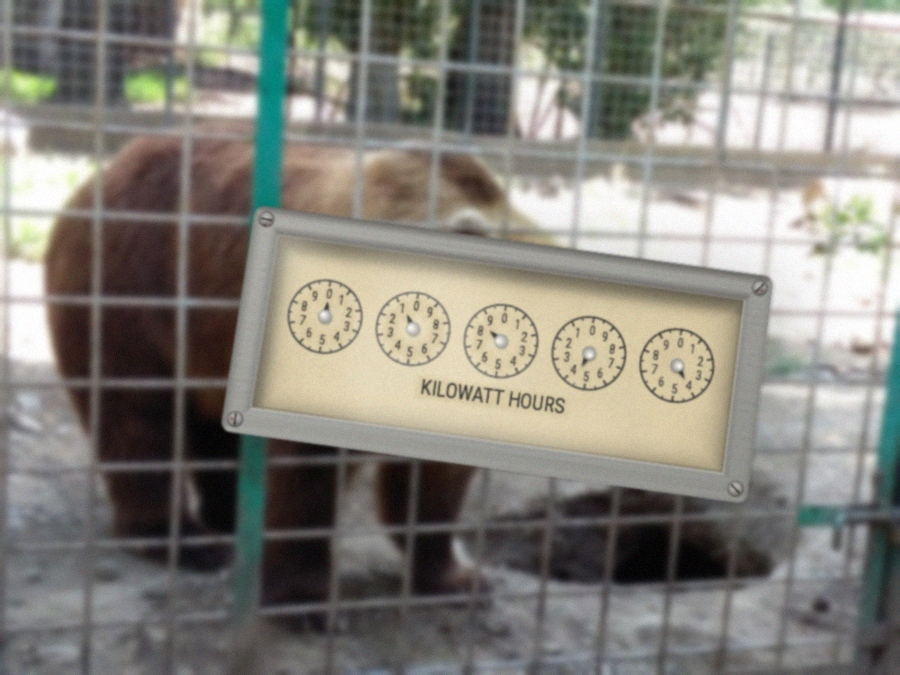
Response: 844 kWh
